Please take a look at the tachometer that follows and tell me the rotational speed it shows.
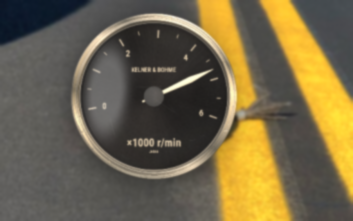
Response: 4750 rpm
